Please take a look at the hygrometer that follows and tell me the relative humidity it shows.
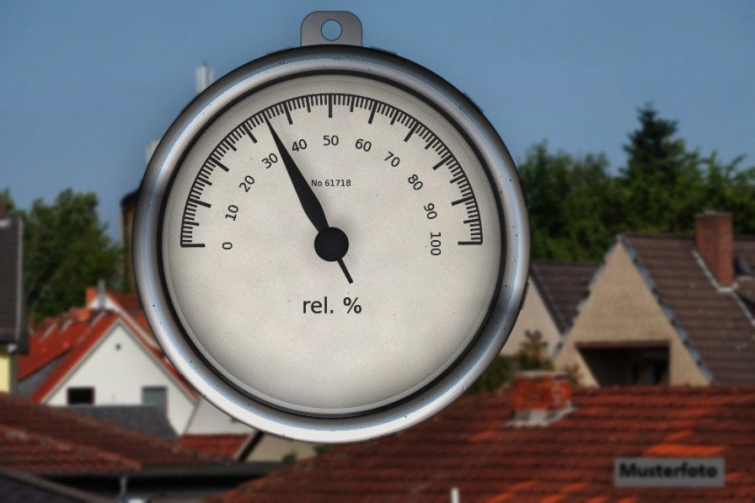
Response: 35 %
